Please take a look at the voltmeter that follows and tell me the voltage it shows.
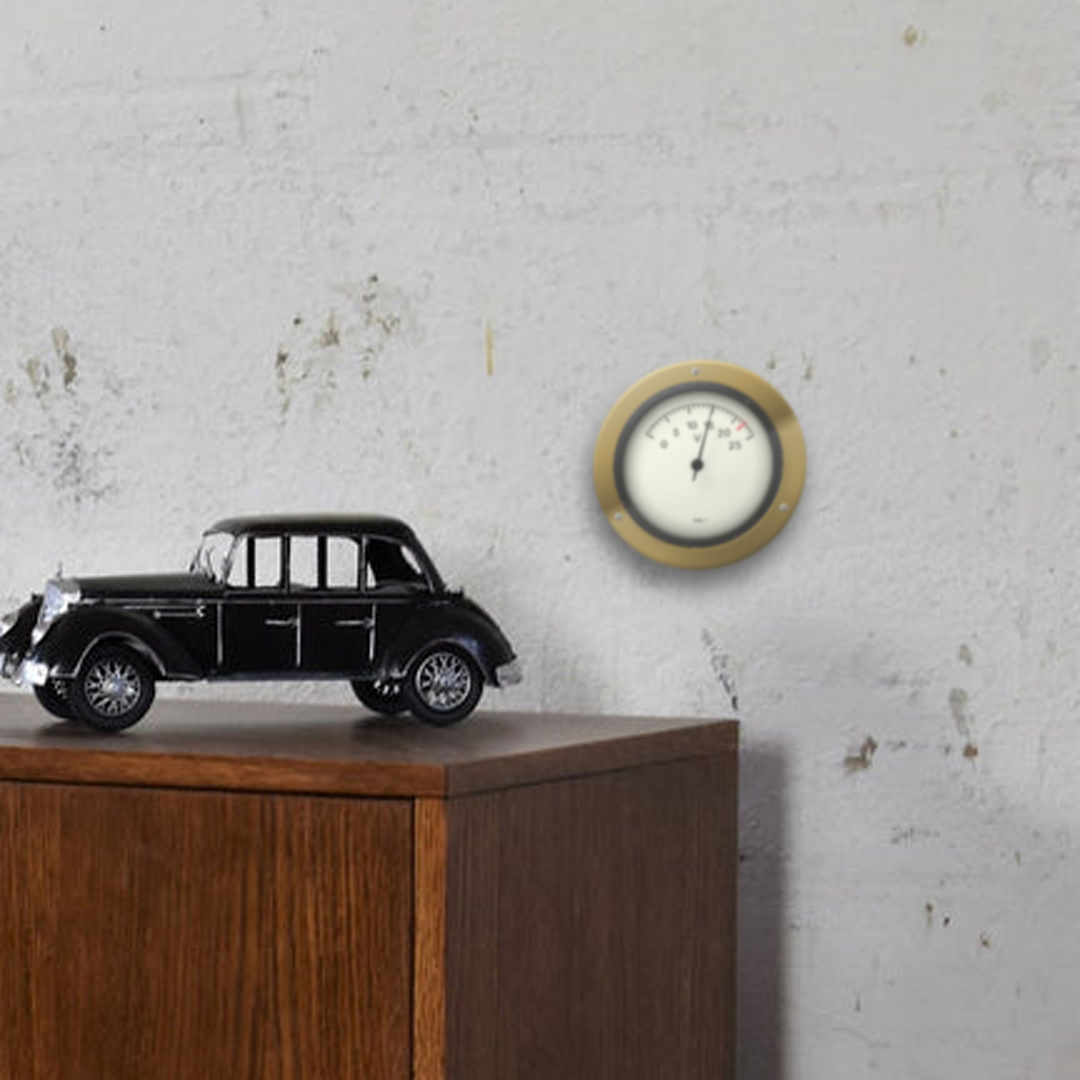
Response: 15 V
